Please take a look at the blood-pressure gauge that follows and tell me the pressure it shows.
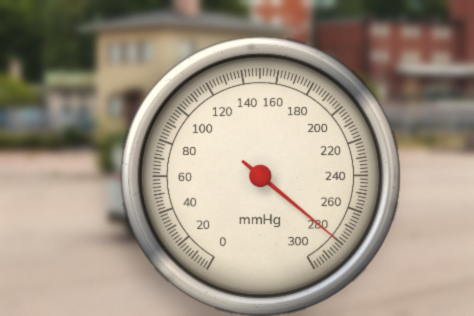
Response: 280 mmHg
